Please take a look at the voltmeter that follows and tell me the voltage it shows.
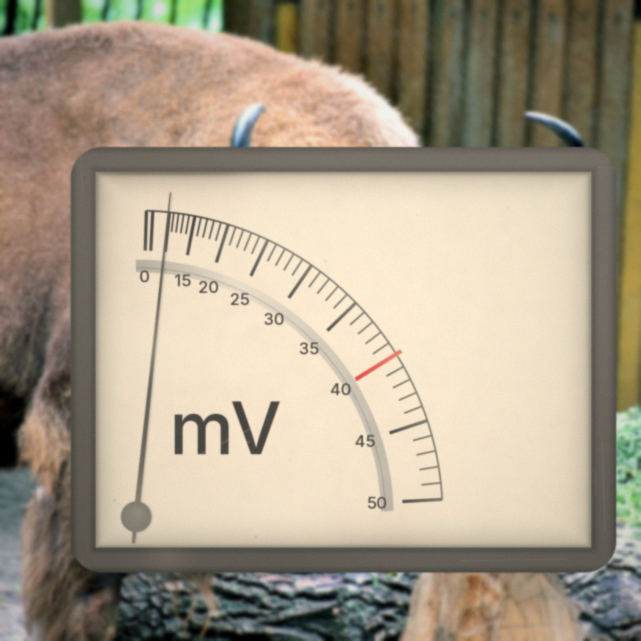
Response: 10 mV
